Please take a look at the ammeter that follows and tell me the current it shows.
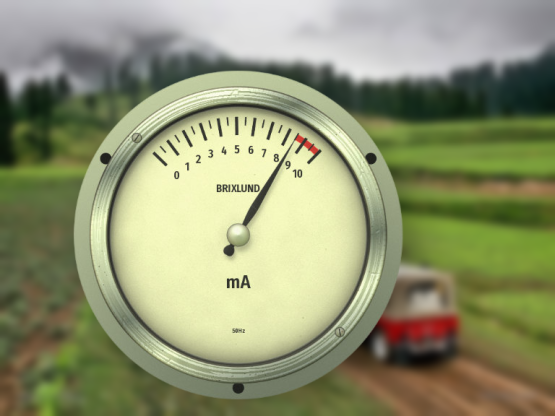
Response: 8.5 mA
